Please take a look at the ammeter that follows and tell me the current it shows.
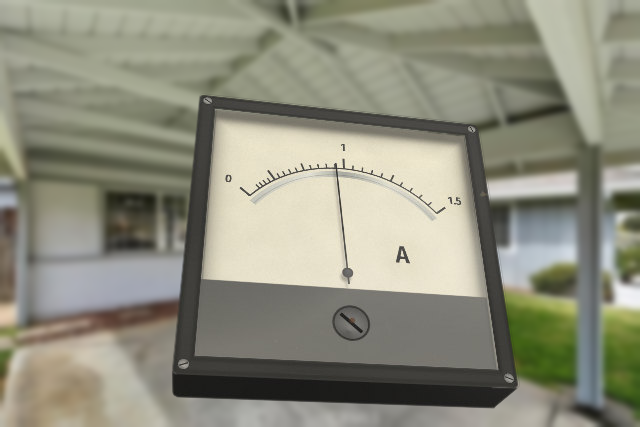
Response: 0.95 A
